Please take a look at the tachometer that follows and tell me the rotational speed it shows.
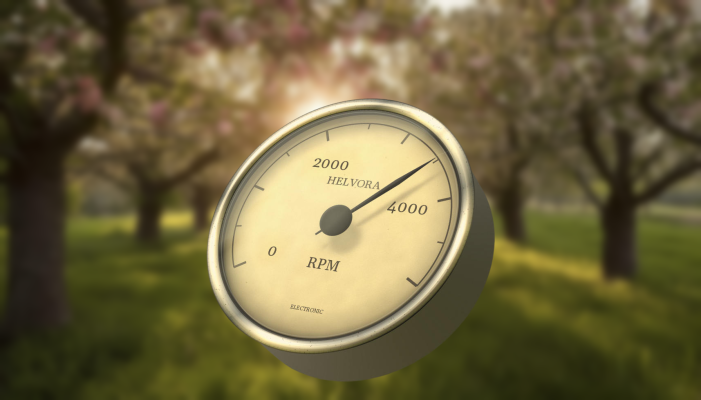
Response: 3500 rpm
